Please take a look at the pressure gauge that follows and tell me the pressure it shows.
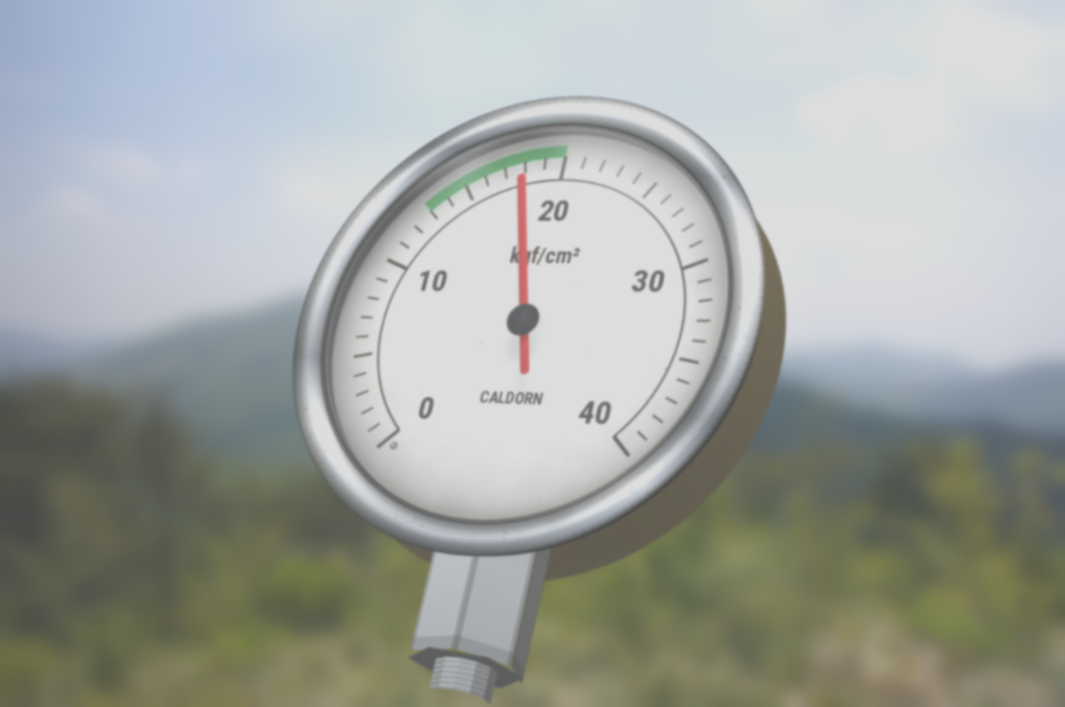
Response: 18 kg/cm²
